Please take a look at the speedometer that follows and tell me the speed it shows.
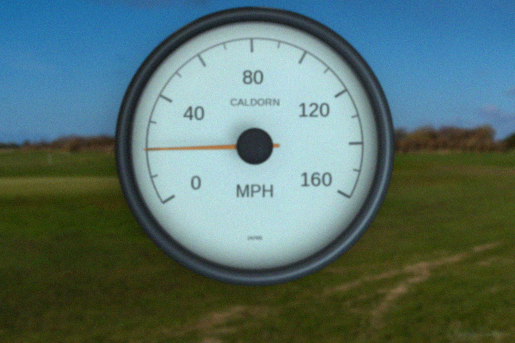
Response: 20 mph
